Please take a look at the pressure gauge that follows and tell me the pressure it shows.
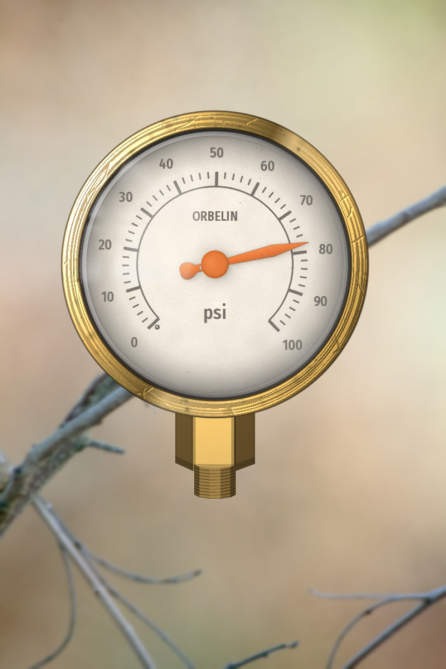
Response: 78 psi
